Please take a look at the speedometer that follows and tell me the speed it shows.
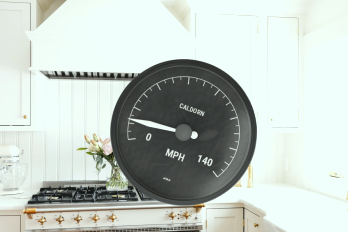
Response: 12.5 mph
